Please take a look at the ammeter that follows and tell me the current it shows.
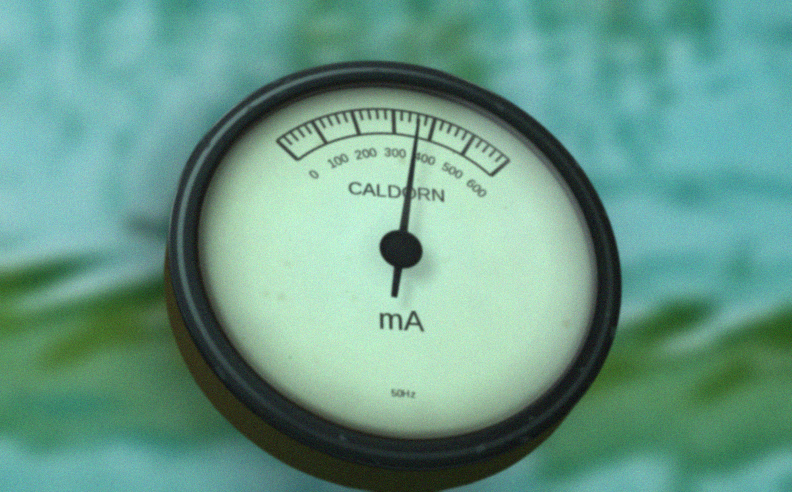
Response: 360 mA
